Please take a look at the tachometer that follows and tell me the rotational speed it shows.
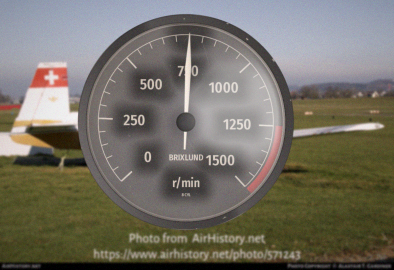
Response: 750 rpm
